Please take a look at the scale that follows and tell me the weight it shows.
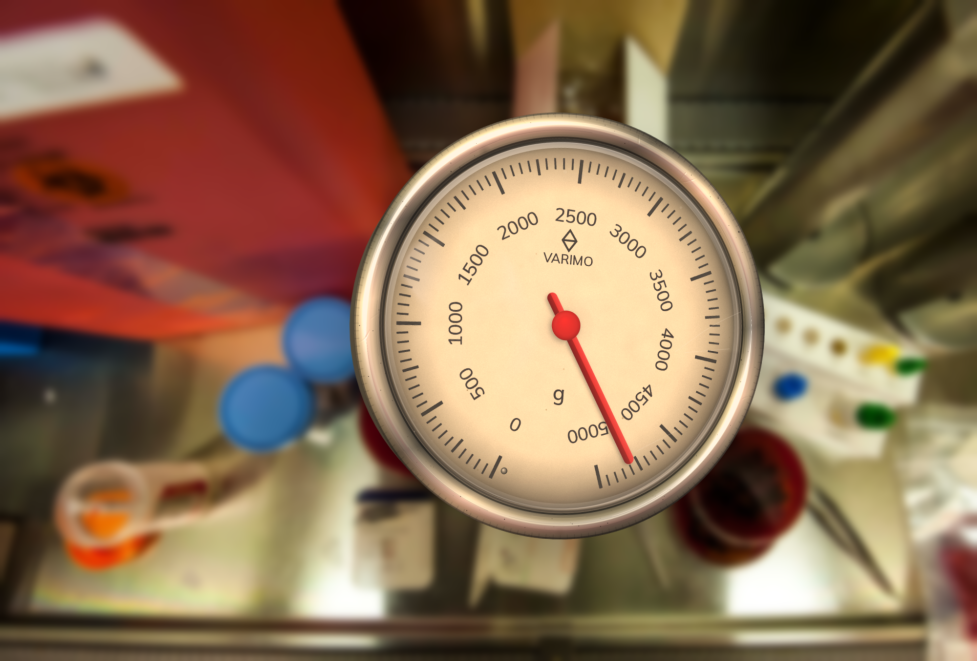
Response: 4800 g
